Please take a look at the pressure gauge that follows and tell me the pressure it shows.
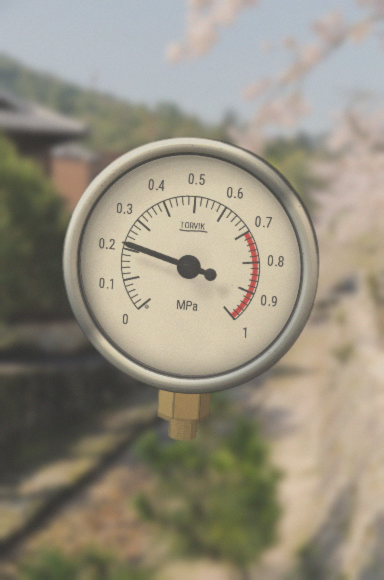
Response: 0.22 MPa
